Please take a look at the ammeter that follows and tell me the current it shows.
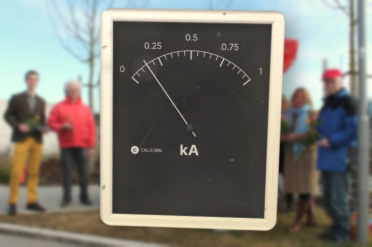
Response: 0.15 kA
